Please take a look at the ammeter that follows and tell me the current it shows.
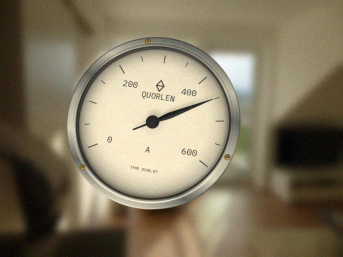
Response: 450 A
